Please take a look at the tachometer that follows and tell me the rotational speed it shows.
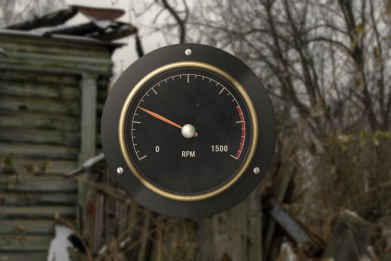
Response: 350 rpm
